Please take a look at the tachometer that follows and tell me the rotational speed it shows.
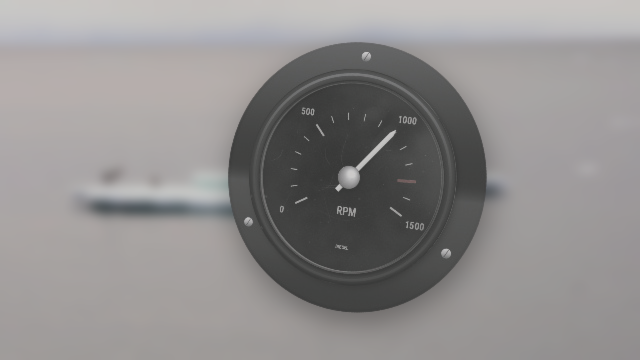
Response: 1000 rpm
